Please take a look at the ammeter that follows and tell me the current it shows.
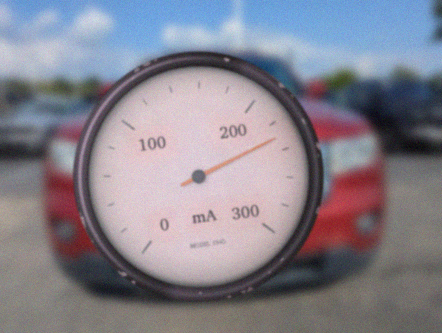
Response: 230 mA
